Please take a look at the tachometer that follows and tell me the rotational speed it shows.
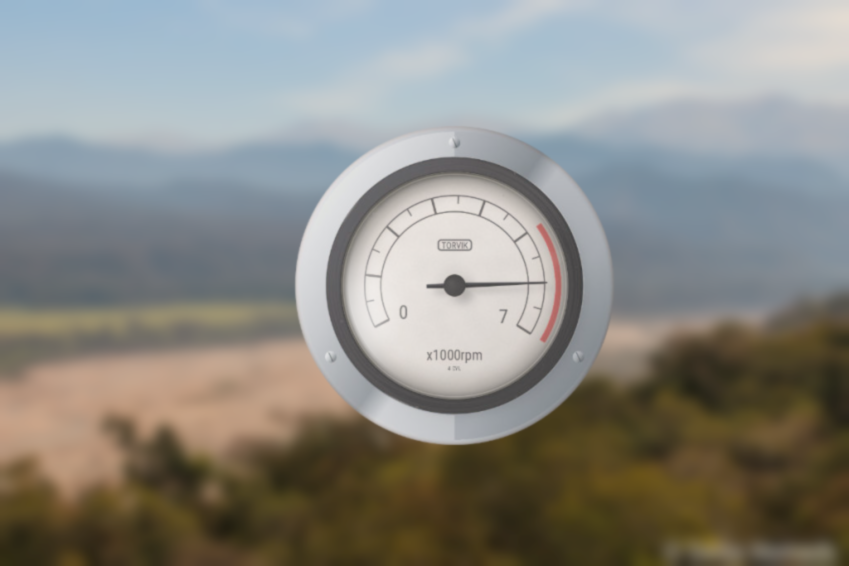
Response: 6000 rpm
